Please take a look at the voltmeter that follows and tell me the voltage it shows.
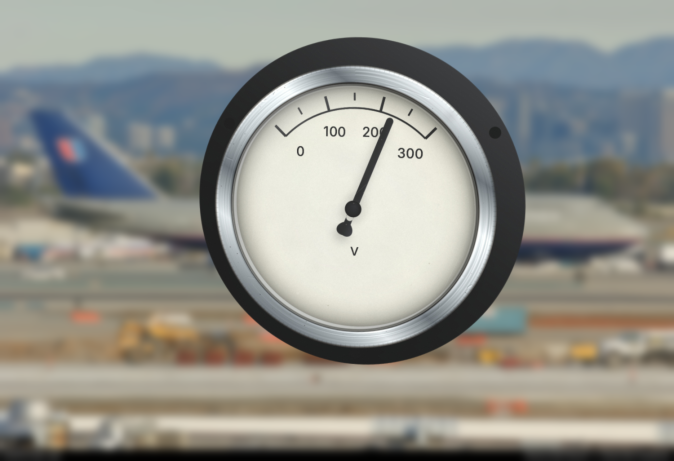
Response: 225 V
